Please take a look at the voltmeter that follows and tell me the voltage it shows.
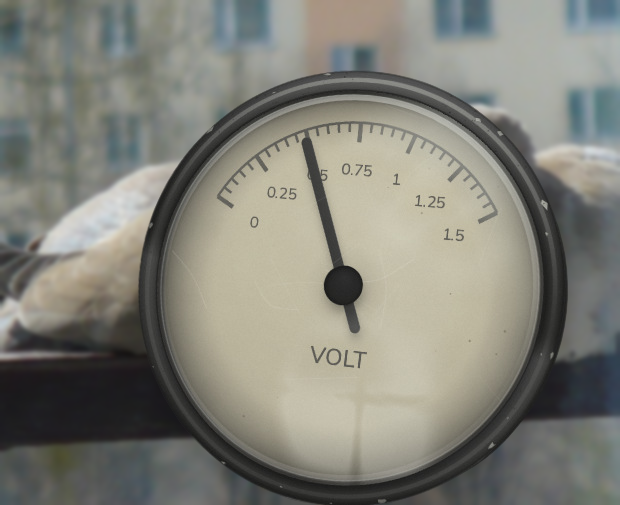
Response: 0.5 V
